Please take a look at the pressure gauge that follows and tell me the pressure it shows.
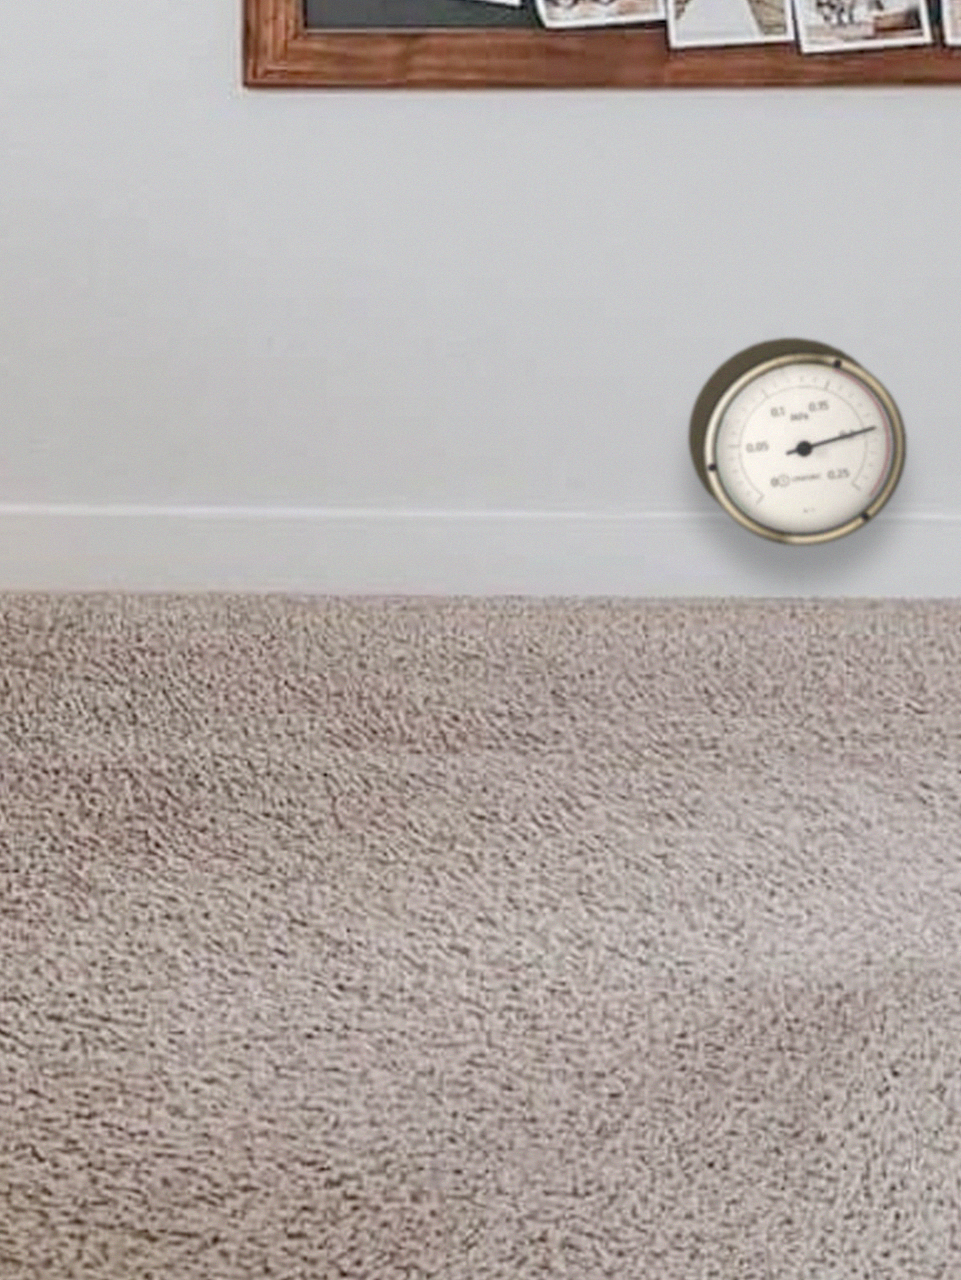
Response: 0.2 MPa
